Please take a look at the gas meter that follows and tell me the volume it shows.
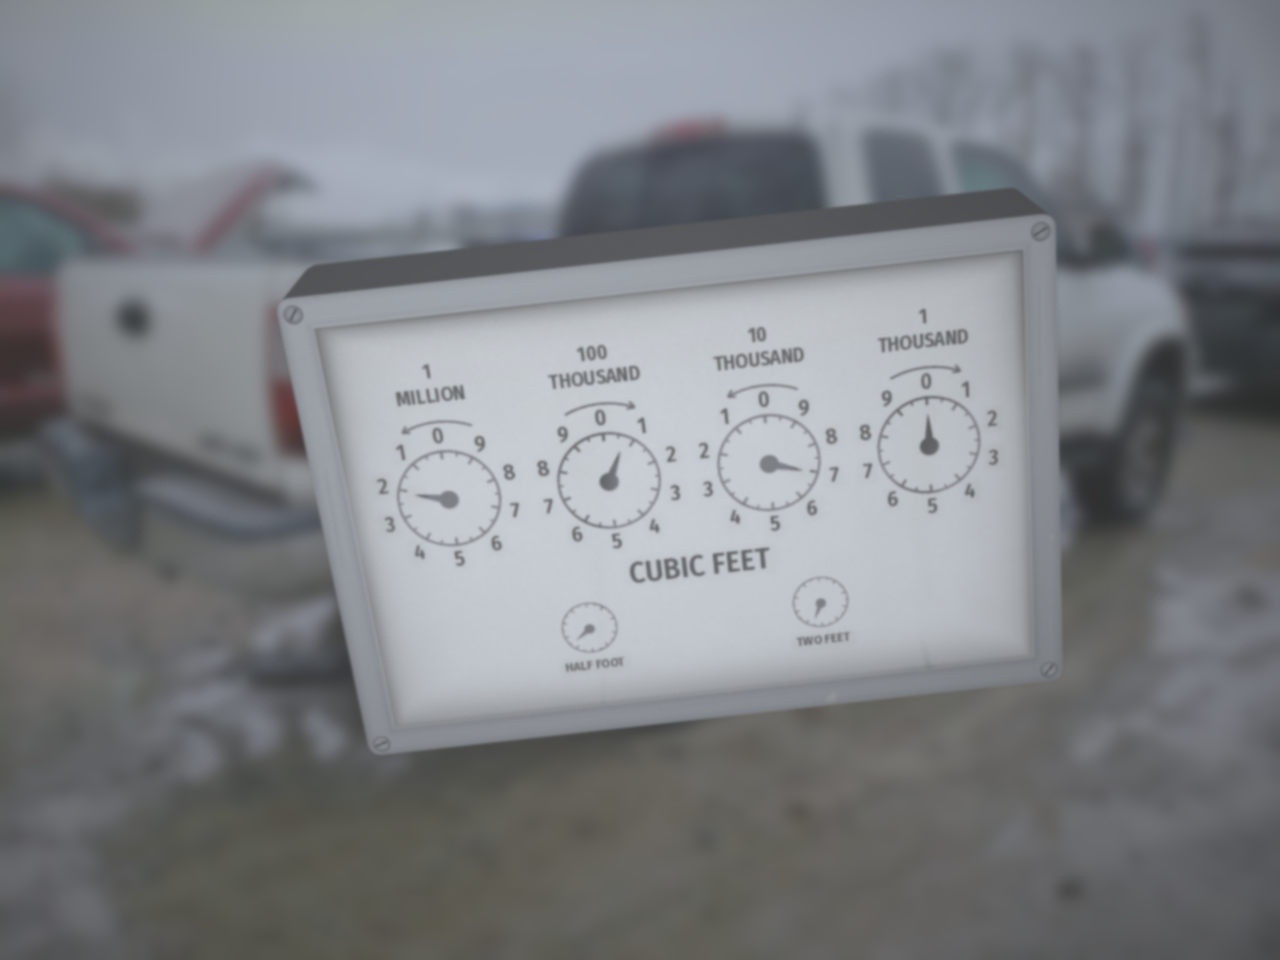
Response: 207000 ft³
